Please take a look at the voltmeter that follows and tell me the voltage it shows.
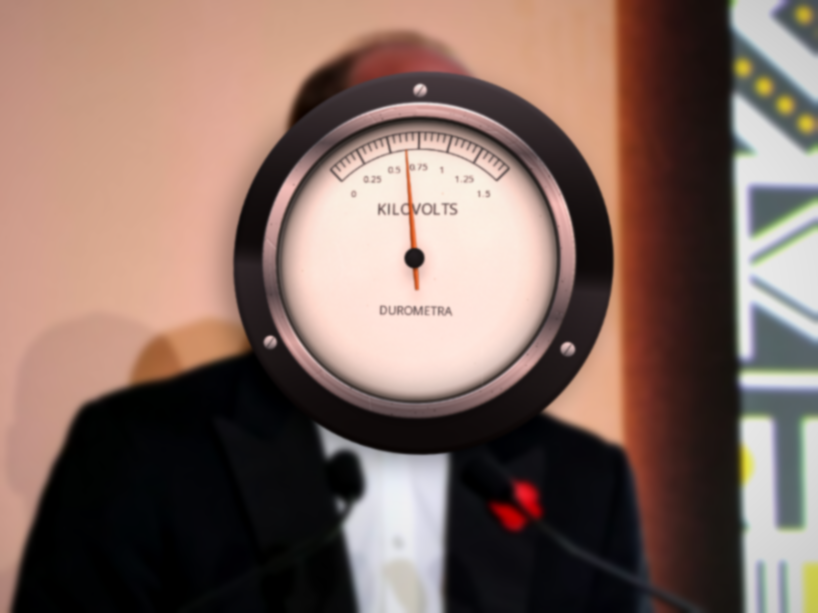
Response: 0.65 kV
